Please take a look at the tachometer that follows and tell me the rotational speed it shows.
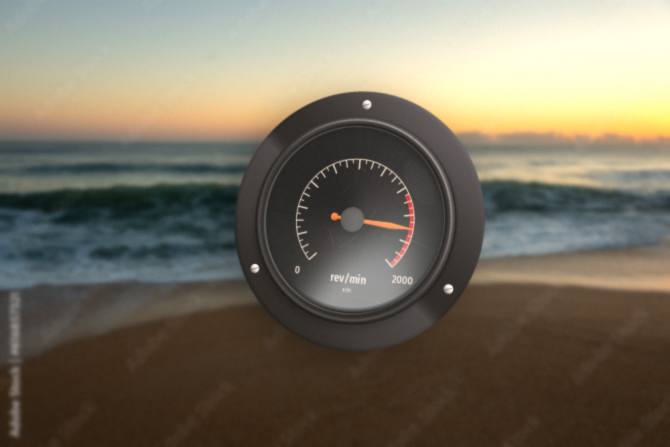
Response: 1700 rpm
